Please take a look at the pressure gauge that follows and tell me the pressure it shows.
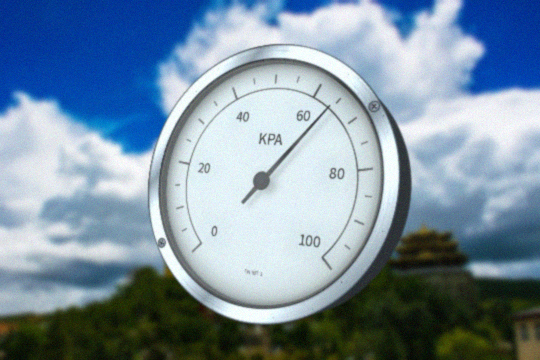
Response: 65 kPa
